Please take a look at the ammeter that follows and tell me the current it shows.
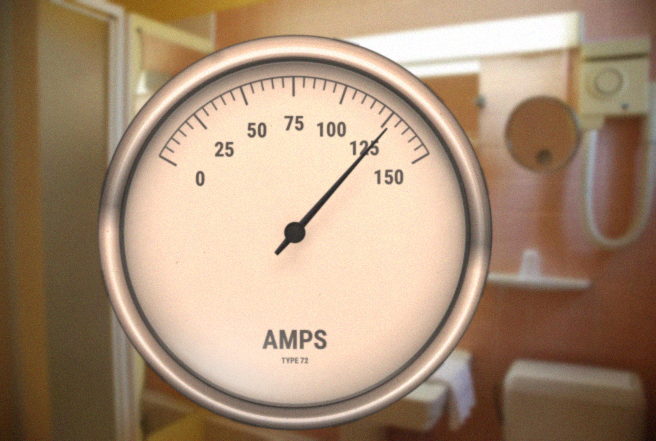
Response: 127.5 A
